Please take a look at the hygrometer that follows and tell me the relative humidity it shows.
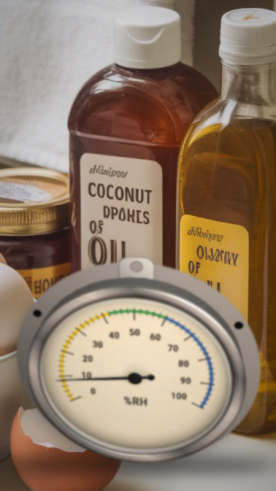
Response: 10 %
